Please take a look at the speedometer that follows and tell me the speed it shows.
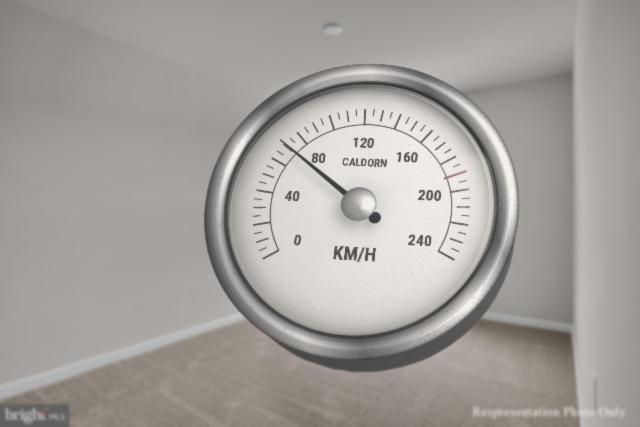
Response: 70 km/h
